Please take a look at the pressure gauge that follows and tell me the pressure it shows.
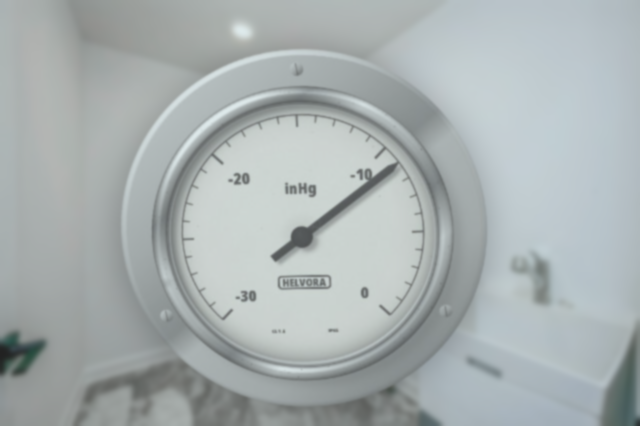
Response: -9 inHg
